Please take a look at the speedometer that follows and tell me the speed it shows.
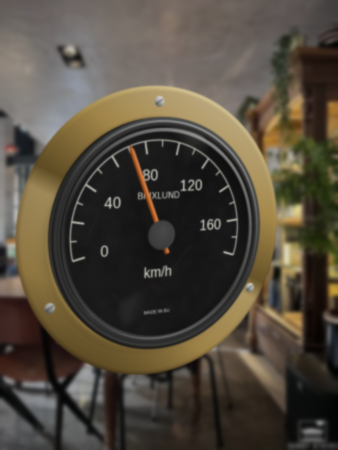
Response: 70 km/h
